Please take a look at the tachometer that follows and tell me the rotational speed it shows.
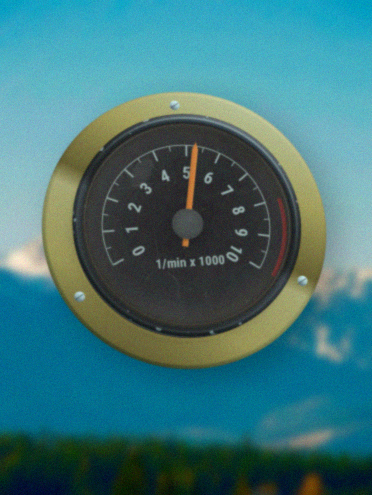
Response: 5250 rpm
